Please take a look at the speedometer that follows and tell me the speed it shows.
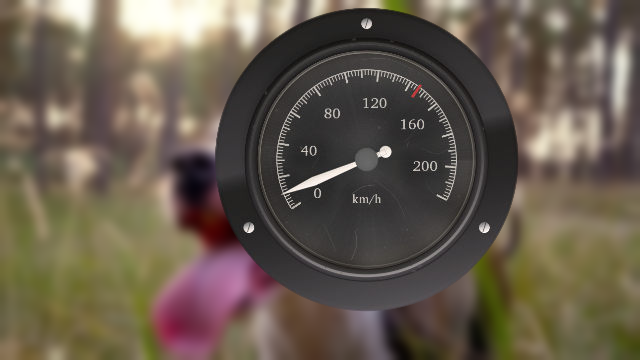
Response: 10 km/h
